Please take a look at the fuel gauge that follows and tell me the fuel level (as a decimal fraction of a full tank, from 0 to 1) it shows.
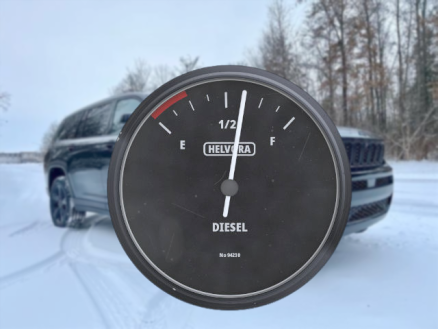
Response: 0.625
